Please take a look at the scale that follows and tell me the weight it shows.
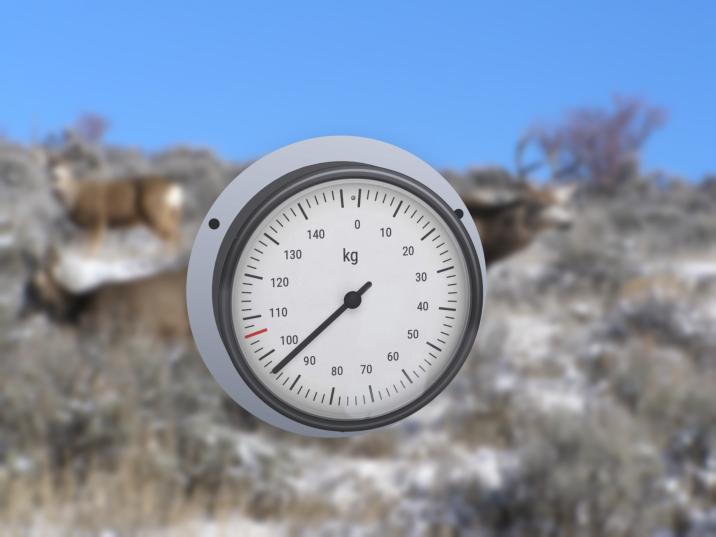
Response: 96 kg
